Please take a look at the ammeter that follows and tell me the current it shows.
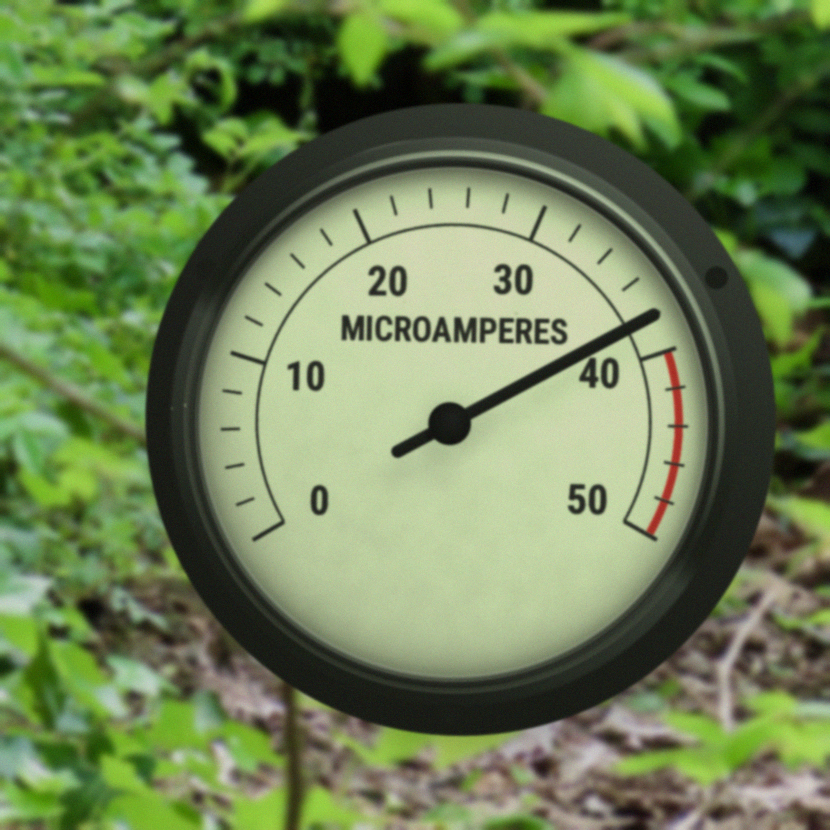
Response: 38 µA
